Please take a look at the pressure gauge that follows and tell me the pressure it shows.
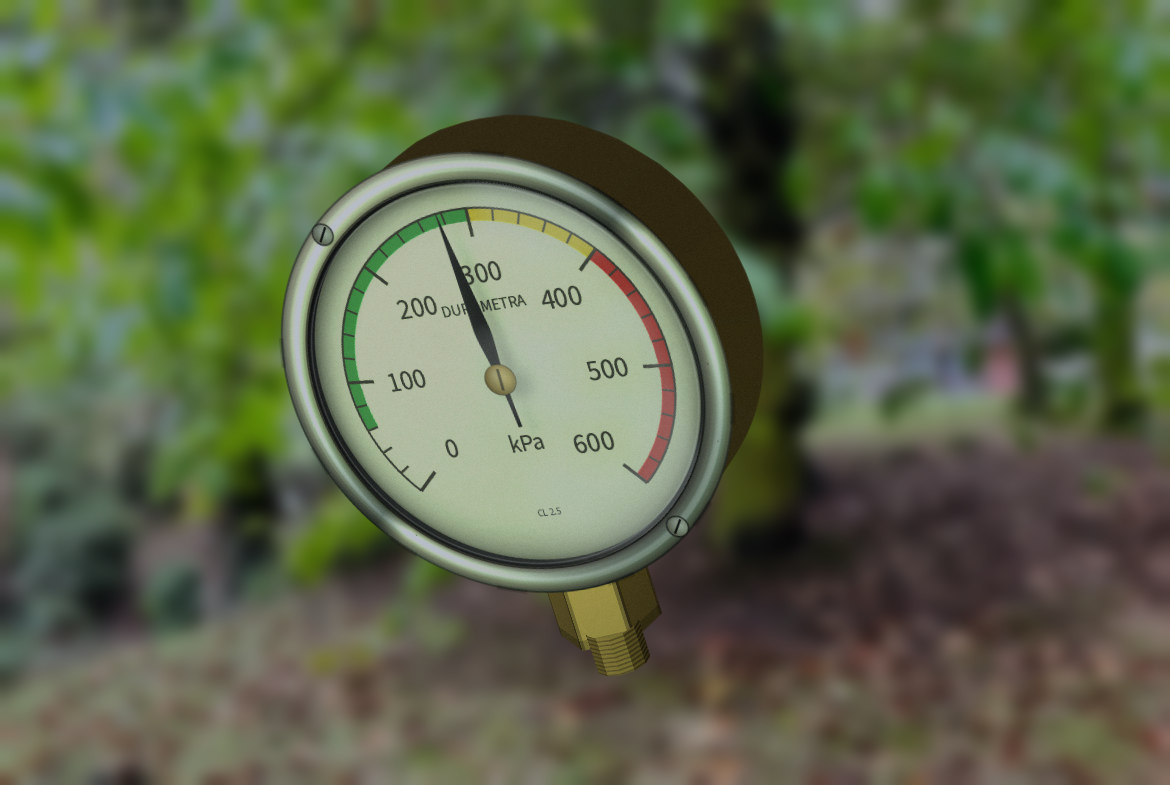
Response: 280 kPa
